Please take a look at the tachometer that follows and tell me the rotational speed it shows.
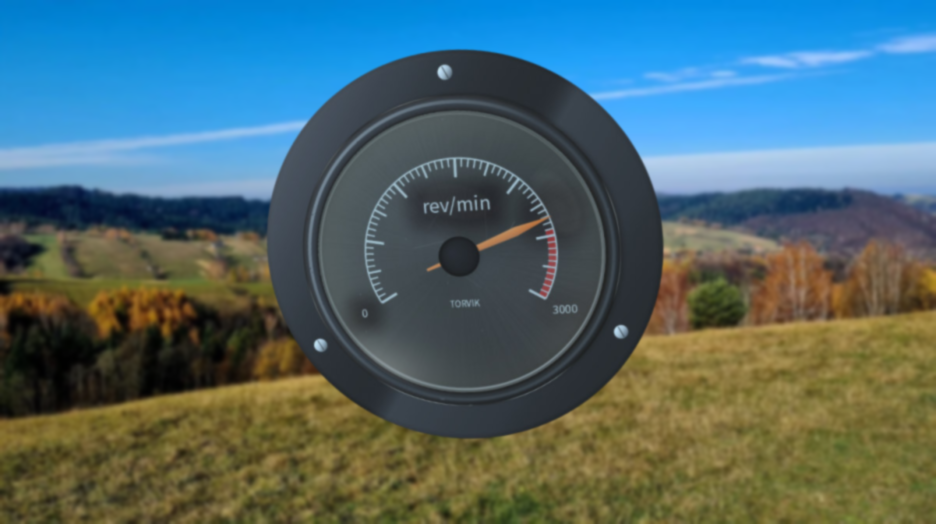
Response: 2350 rpm
